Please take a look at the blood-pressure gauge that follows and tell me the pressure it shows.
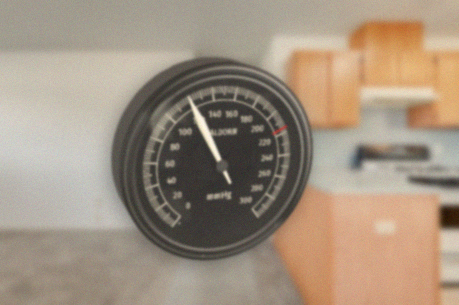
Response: 120 mmHg
